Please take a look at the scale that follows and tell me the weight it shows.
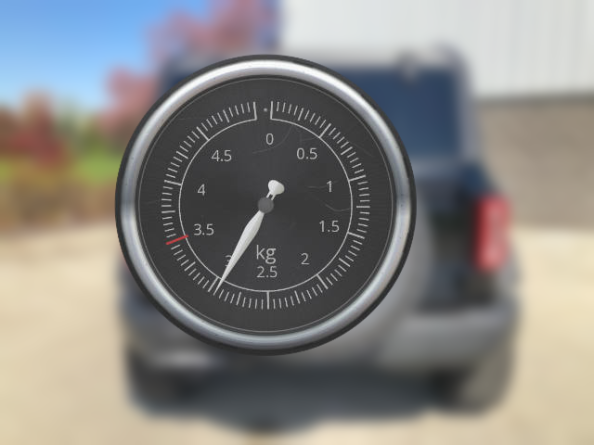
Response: 2.95 kg
